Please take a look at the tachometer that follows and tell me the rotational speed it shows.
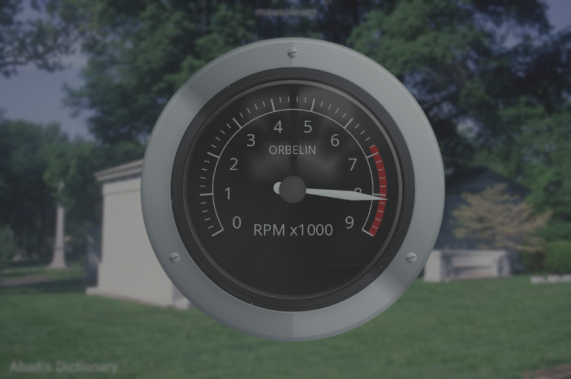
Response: 8100 rpm
